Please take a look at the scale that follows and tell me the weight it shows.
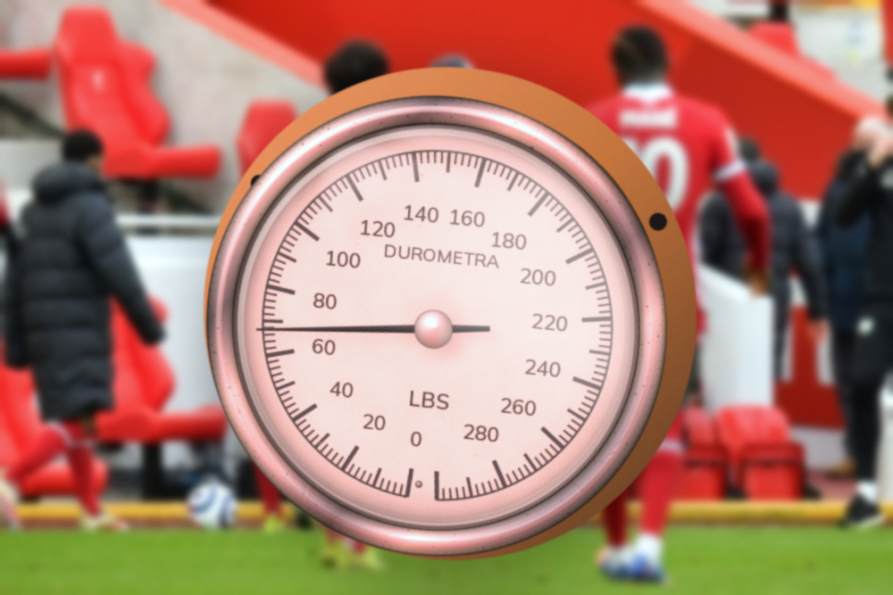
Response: 68 lb
